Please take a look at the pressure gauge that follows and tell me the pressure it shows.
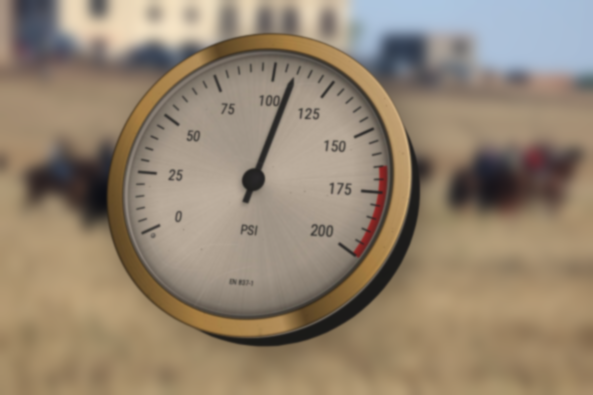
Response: 110 psi
